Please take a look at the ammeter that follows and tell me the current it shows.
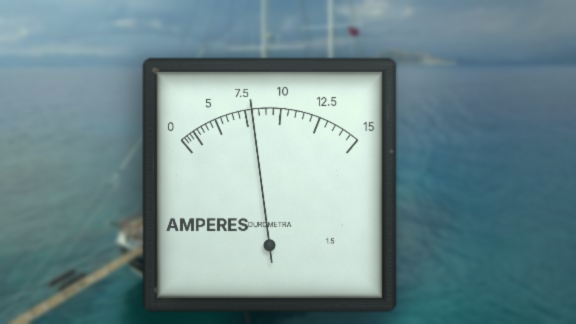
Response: 8 A
